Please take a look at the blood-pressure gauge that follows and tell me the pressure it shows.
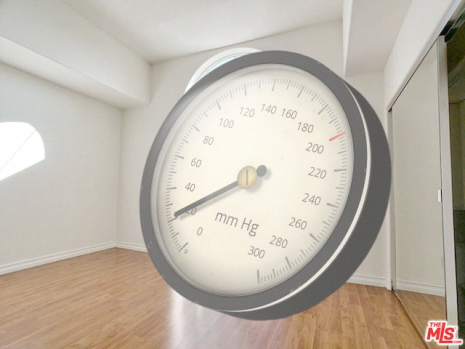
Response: 20 mmHg
